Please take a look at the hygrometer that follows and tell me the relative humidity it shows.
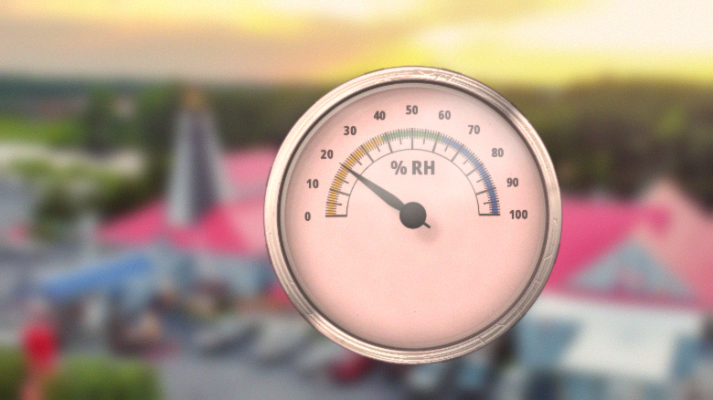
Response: 20 %
